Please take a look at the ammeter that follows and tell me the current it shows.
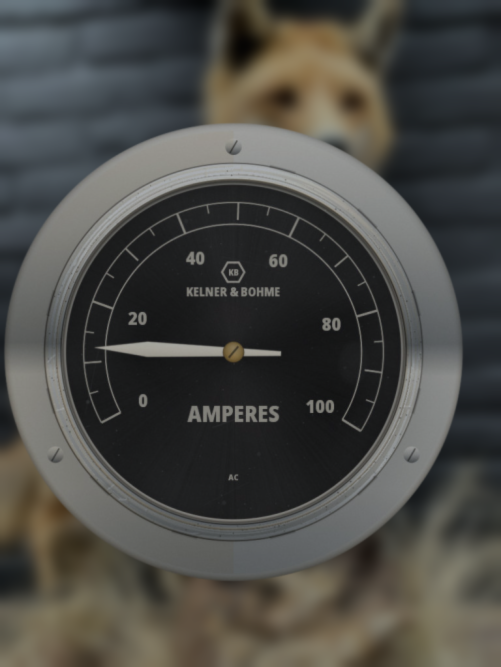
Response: 12.5 A
